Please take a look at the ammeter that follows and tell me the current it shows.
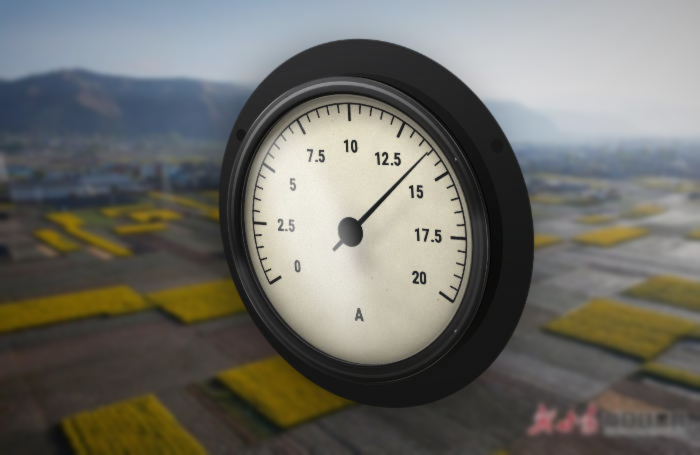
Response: 14 A
